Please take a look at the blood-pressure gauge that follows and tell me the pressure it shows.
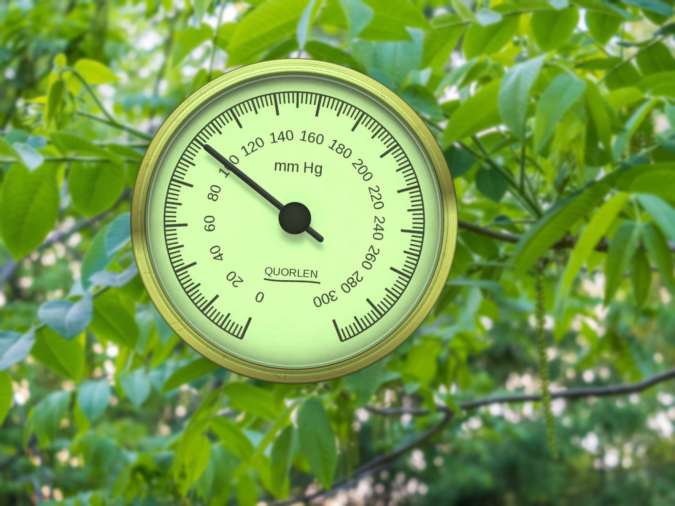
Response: 100 mmHg
